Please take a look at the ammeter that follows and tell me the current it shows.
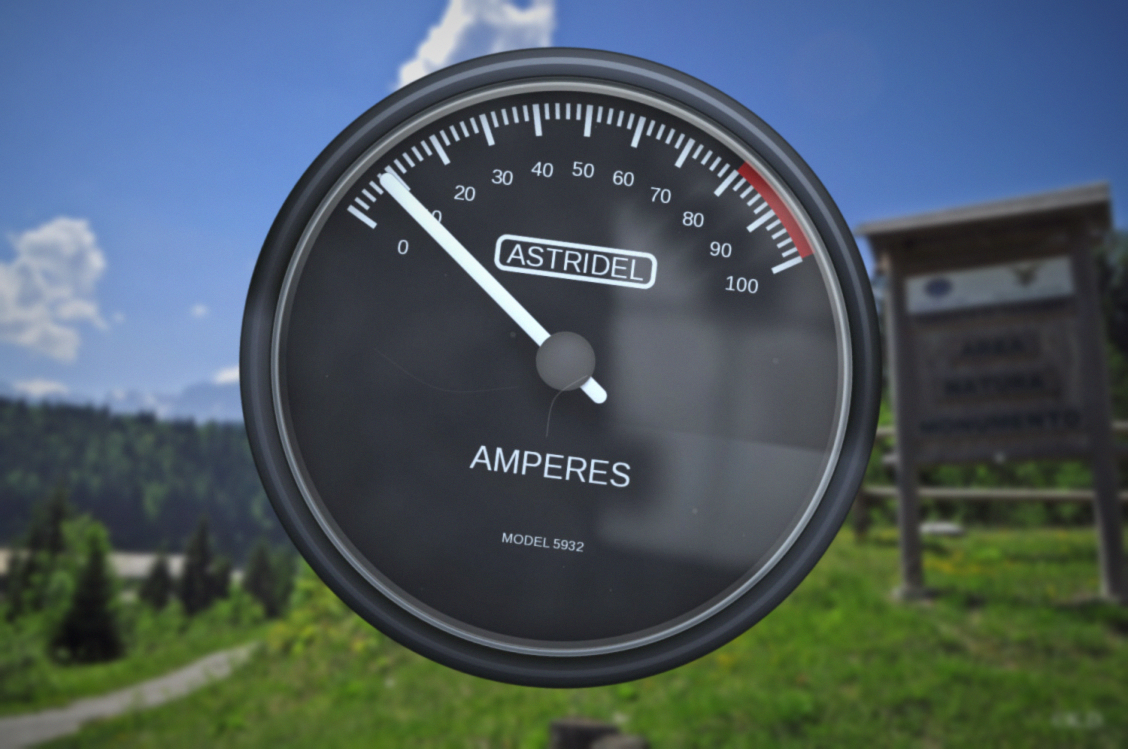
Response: 8 A
